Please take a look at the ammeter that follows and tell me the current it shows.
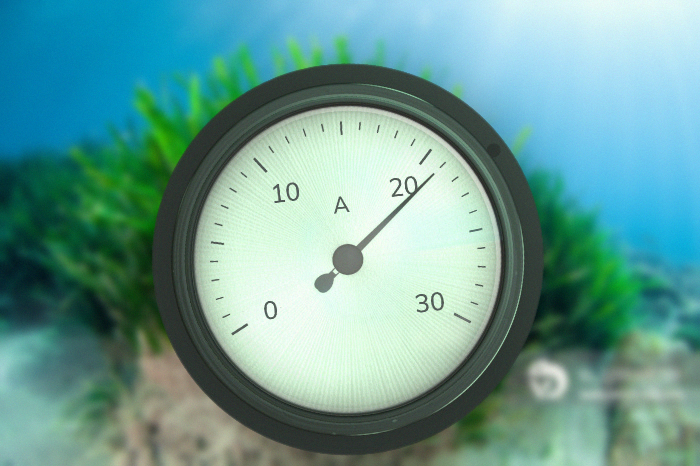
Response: 21 A
